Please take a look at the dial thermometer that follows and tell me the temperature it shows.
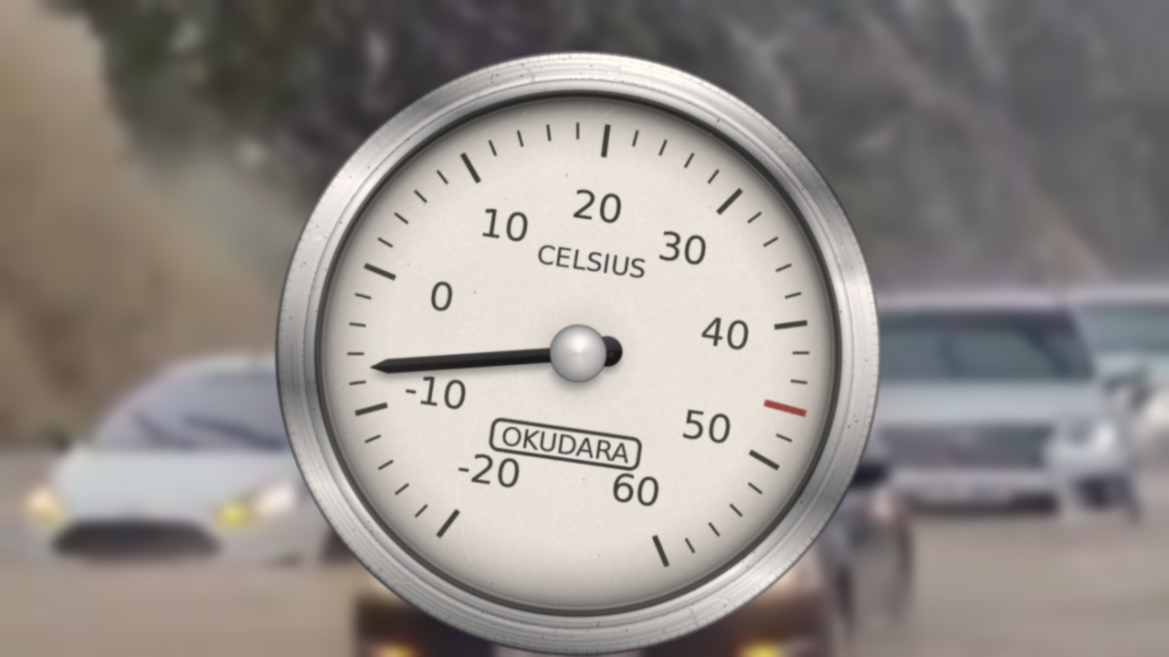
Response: -7 °C
